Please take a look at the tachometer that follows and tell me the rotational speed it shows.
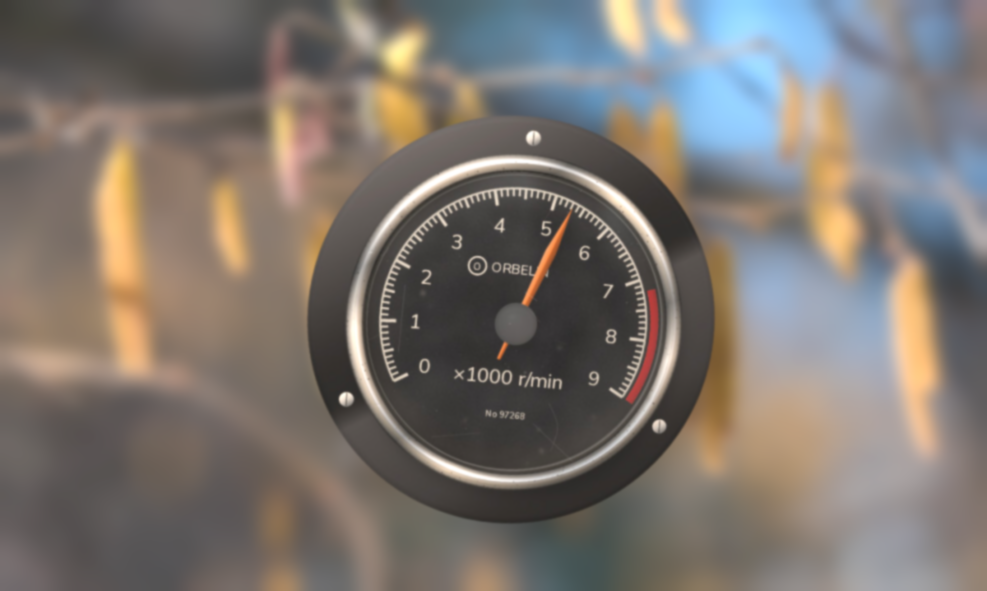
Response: 5300 rpm
